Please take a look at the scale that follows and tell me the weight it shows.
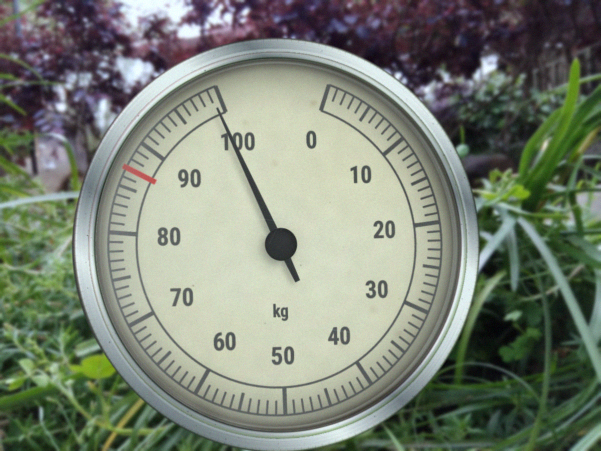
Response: 99 kg
